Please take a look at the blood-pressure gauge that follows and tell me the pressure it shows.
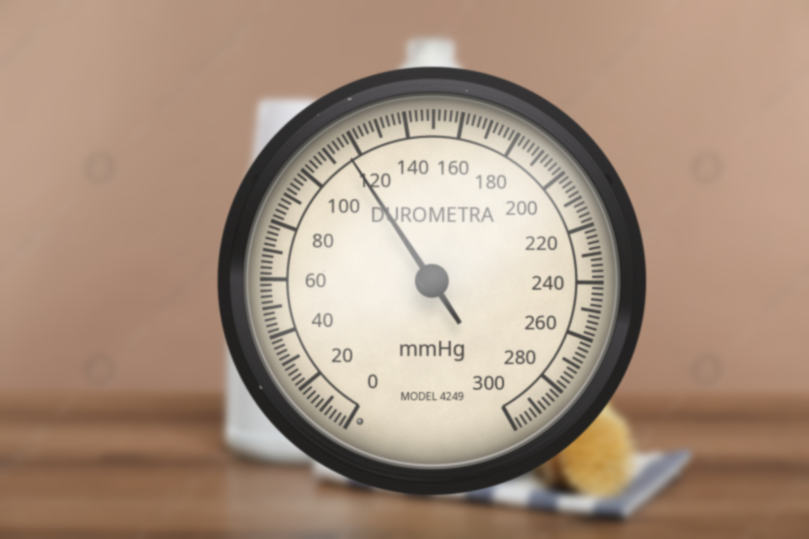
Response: 116 mmHg
